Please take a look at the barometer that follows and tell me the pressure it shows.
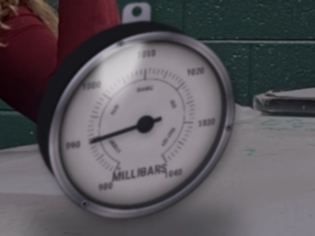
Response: 990 mbar
